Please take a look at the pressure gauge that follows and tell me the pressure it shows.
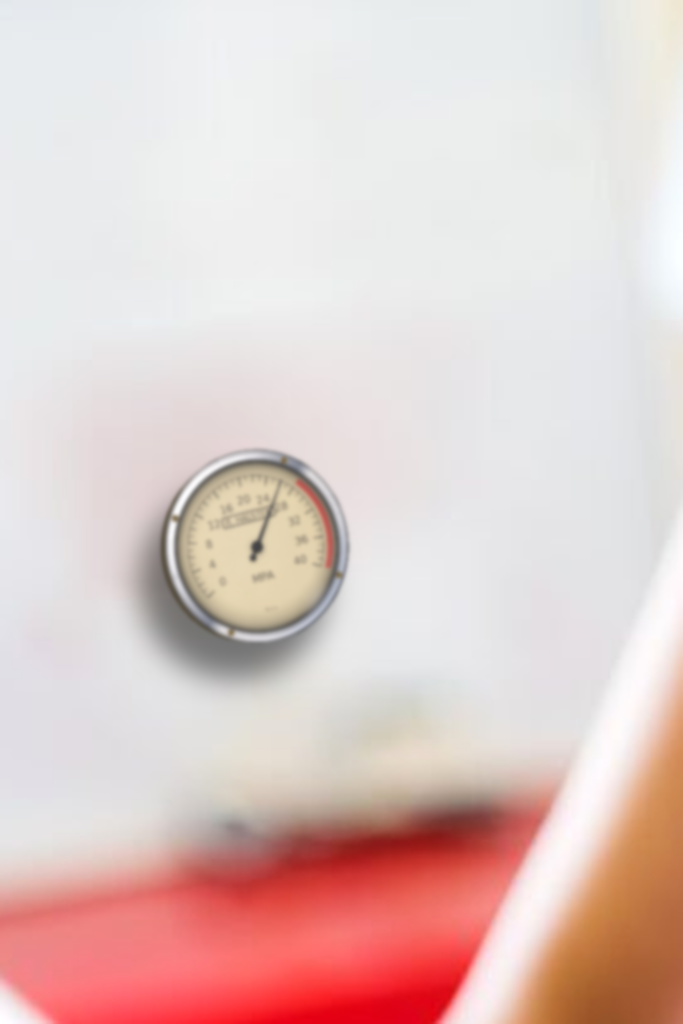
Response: 26 MPa
